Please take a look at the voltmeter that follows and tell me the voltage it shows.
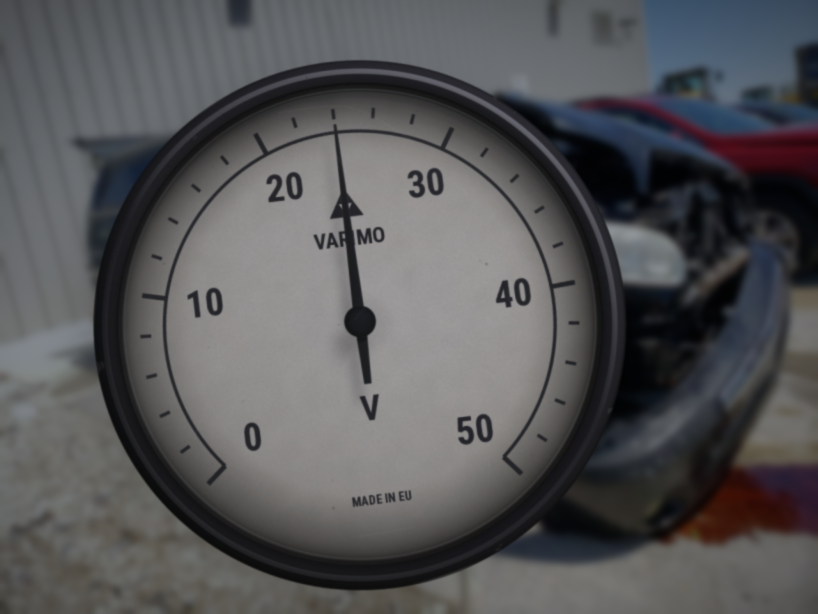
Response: 24 V
